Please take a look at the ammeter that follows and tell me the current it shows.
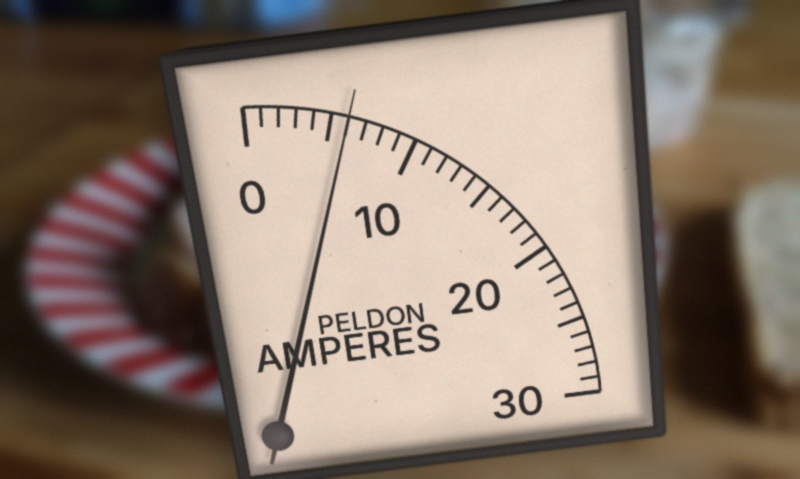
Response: 6 A
